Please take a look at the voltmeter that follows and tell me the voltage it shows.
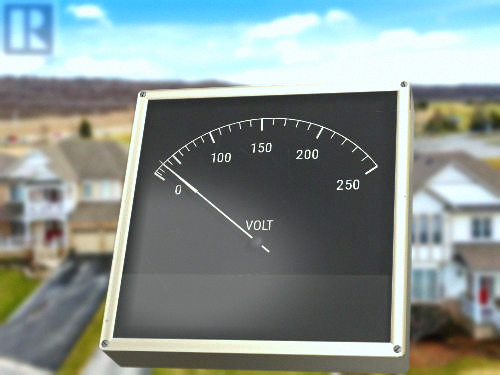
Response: 30 V
